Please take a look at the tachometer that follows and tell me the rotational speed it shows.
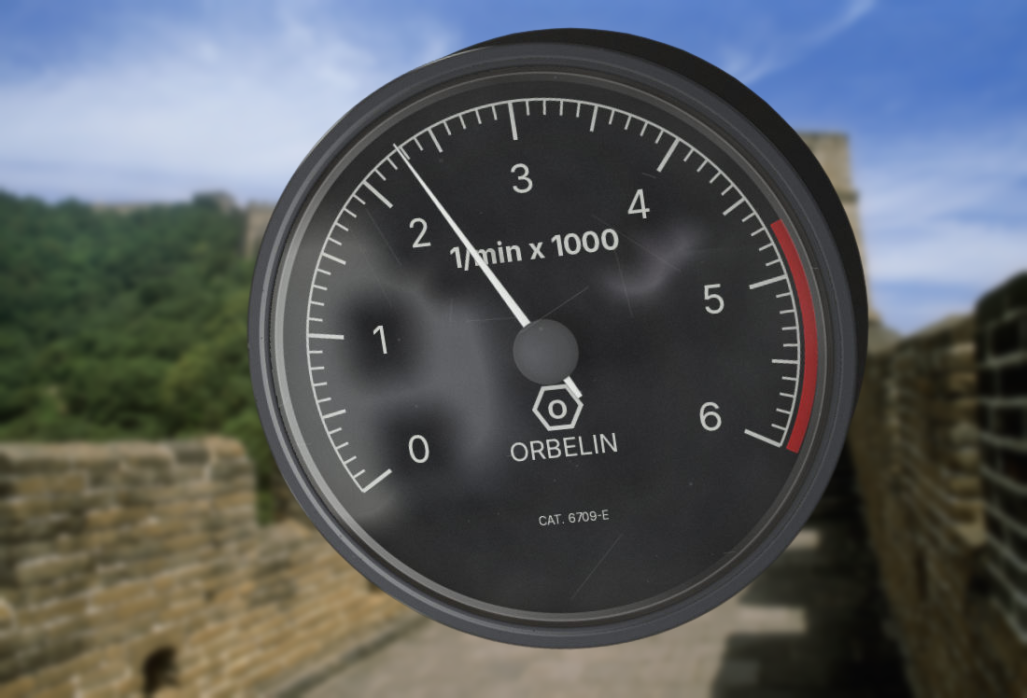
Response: 2300 rpm
